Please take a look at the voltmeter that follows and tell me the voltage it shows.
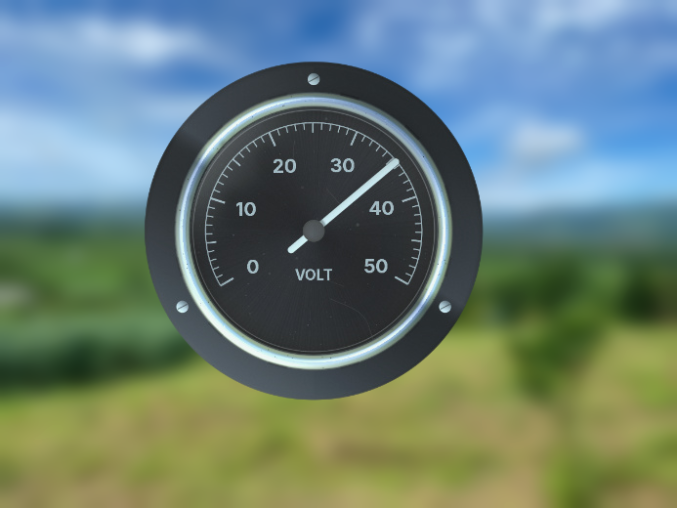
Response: 35.5 V
